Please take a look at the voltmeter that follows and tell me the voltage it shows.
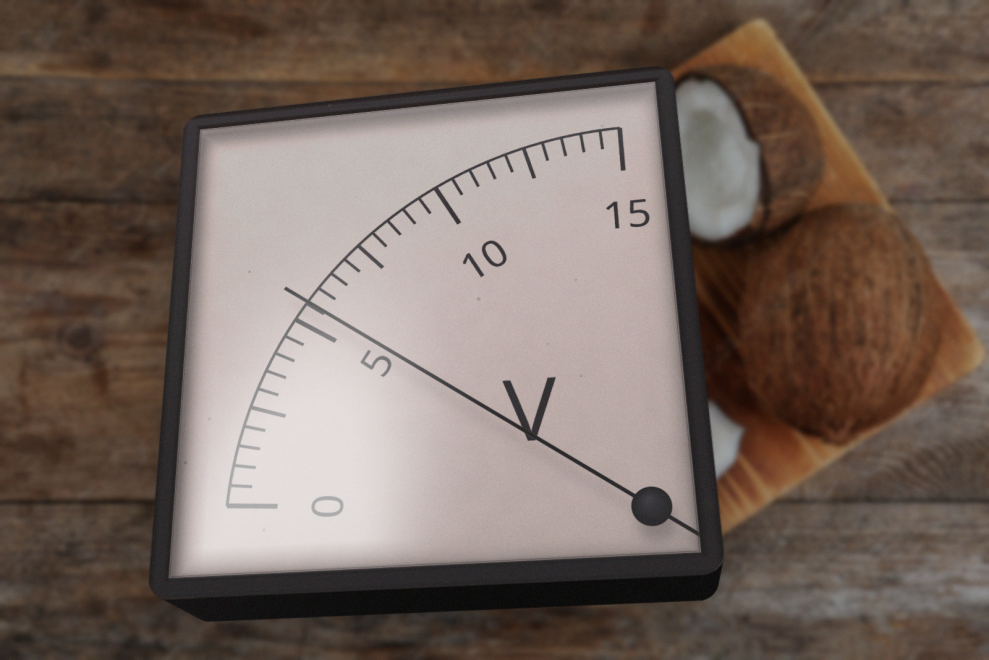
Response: 5.5 V
